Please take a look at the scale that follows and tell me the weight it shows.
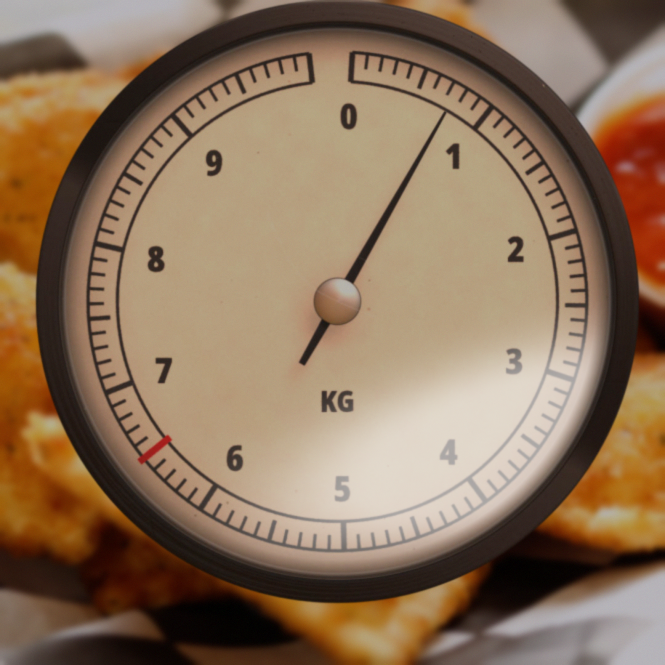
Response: 0.75 kg
